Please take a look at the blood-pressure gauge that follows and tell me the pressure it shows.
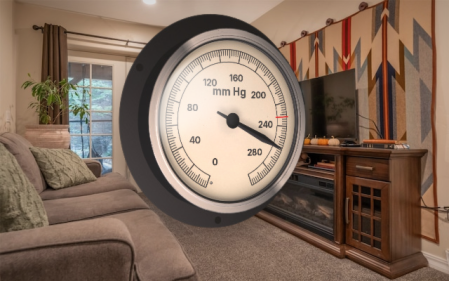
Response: 260 mmHg
